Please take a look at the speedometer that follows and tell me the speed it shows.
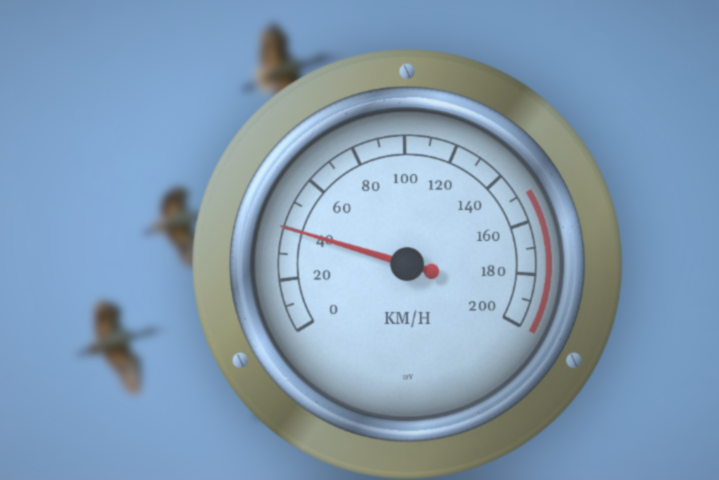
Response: 40 km/h
